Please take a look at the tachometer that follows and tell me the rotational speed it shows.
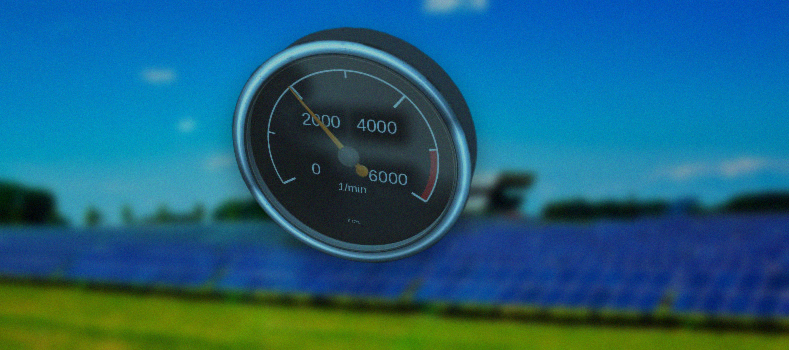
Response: 2000 rpm
